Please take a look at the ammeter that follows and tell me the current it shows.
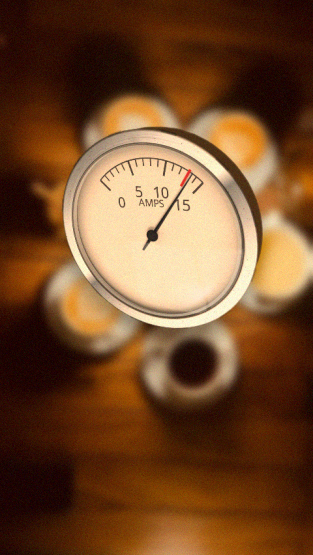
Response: 13.5 A
